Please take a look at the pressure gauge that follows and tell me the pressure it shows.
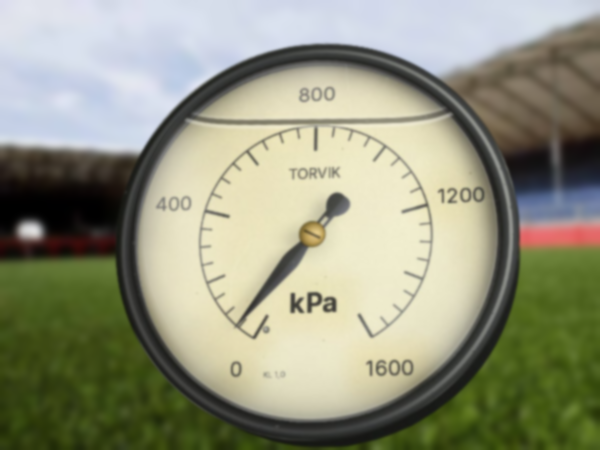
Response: 50 kPa
